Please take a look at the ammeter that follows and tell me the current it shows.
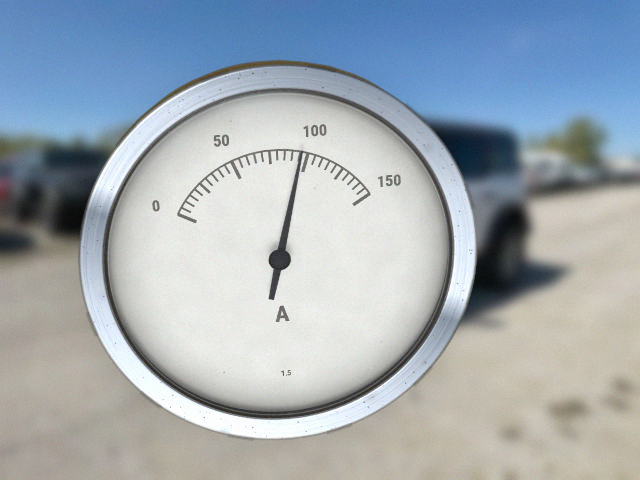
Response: 95 A
